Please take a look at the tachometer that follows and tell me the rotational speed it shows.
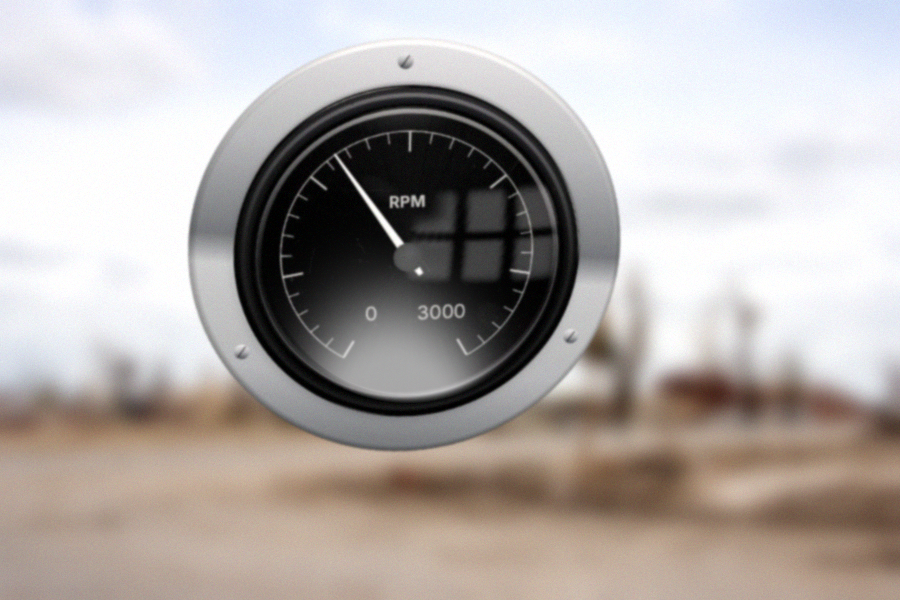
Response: 1150 rpm
